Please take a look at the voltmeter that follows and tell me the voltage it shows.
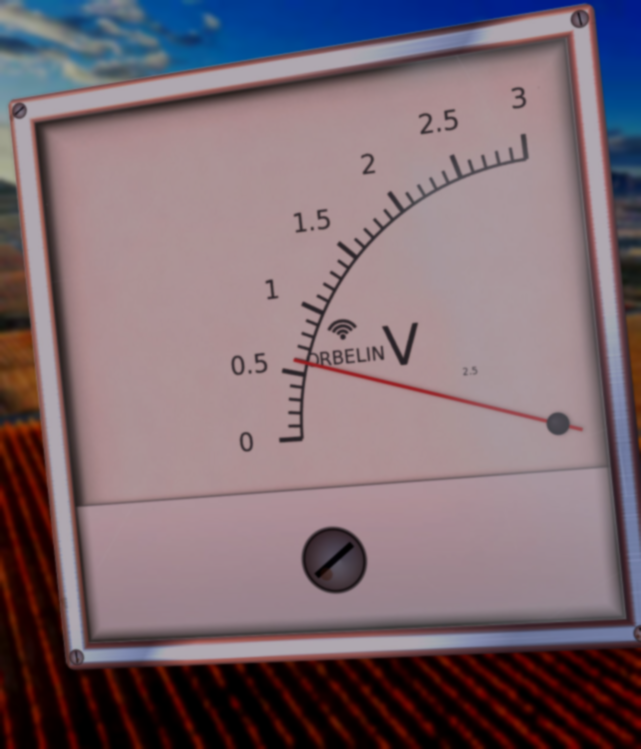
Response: 0.6 V
